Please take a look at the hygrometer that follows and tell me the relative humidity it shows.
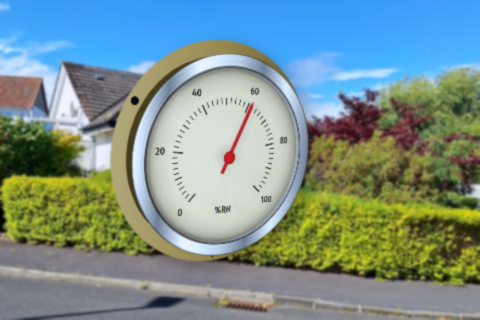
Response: 60 %
